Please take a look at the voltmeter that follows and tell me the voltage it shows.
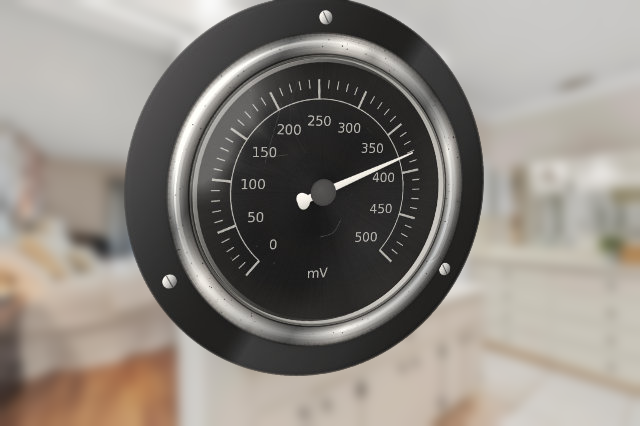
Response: 380 mV
